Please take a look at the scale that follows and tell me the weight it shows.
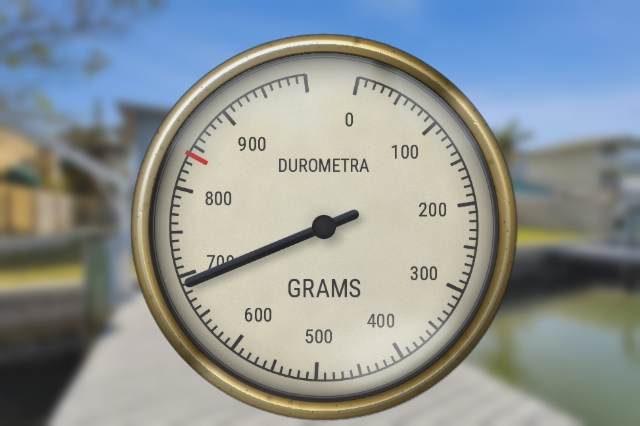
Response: 690 g
